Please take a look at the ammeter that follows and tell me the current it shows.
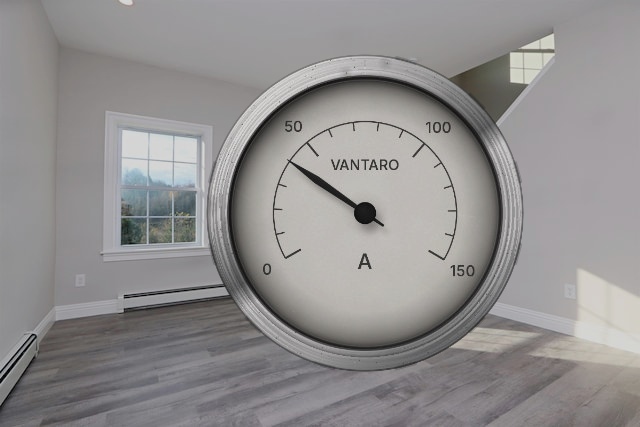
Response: 40 A
